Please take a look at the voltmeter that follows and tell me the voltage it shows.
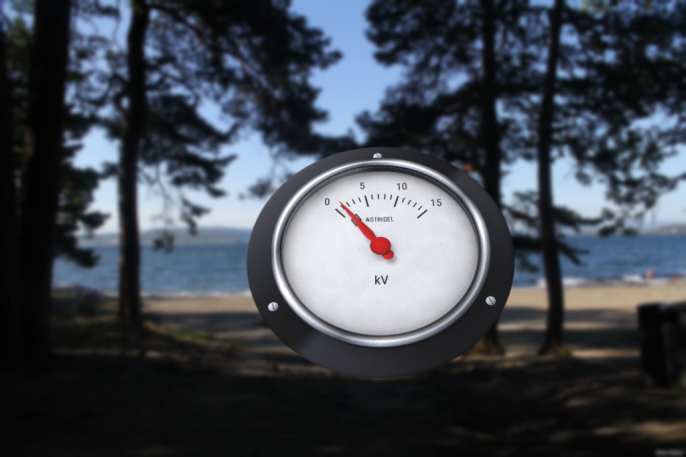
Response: 1 kV
